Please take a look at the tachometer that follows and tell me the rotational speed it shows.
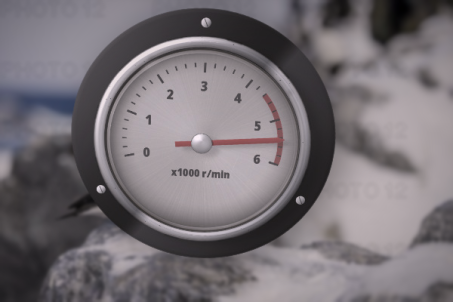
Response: 5400 rpm
